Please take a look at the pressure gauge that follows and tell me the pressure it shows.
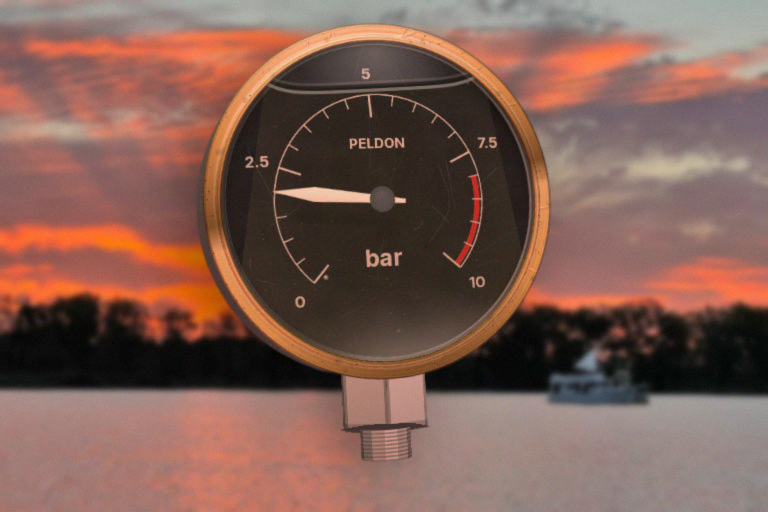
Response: 2 bar
